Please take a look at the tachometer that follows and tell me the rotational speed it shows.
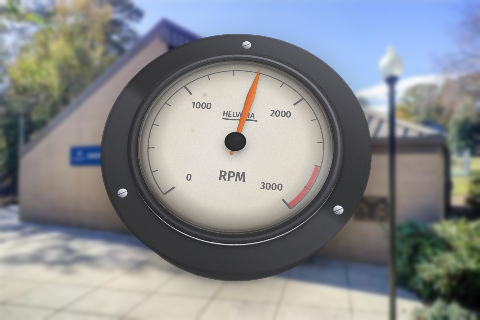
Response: 1600 rpm
